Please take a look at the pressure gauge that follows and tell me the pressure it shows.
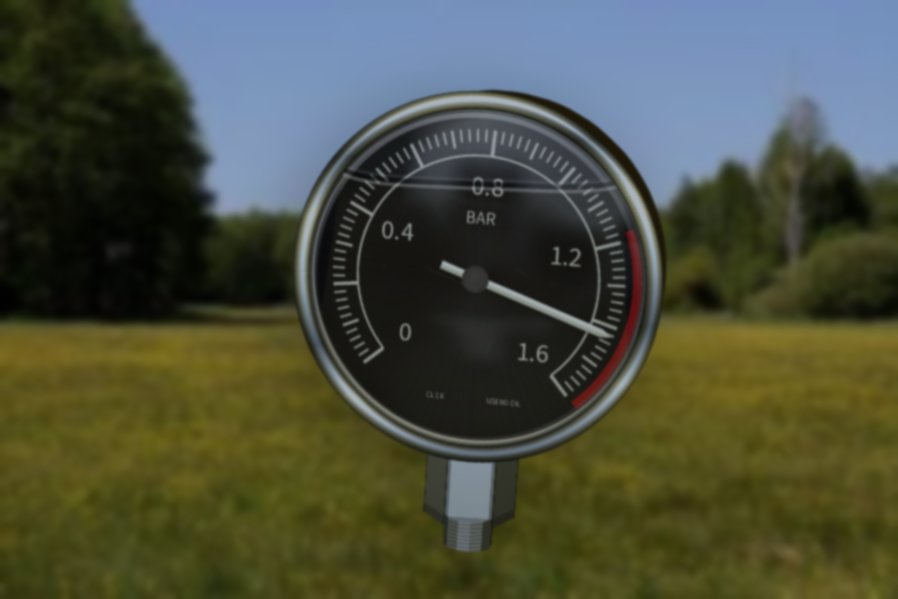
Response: 1.42 bar
